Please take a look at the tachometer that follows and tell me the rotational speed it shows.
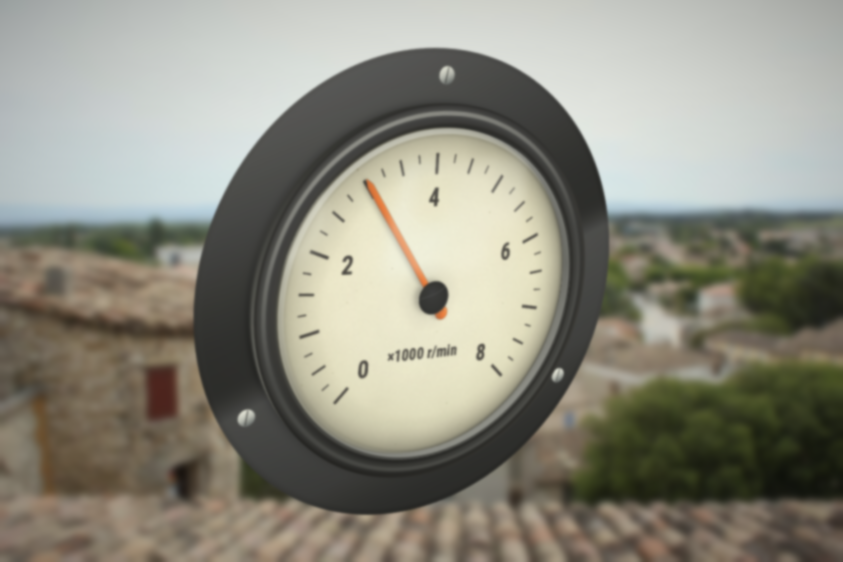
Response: 3000 rpm
